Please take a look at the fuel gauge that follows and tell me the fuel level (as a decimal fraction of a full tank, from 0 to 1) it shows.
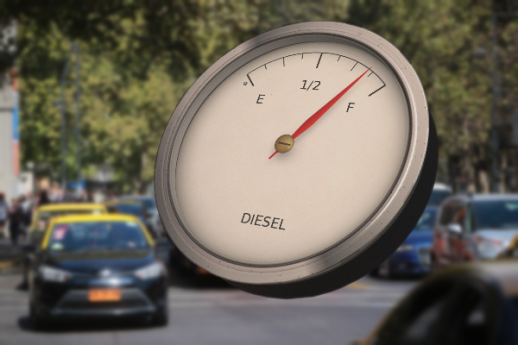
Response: 0.875
